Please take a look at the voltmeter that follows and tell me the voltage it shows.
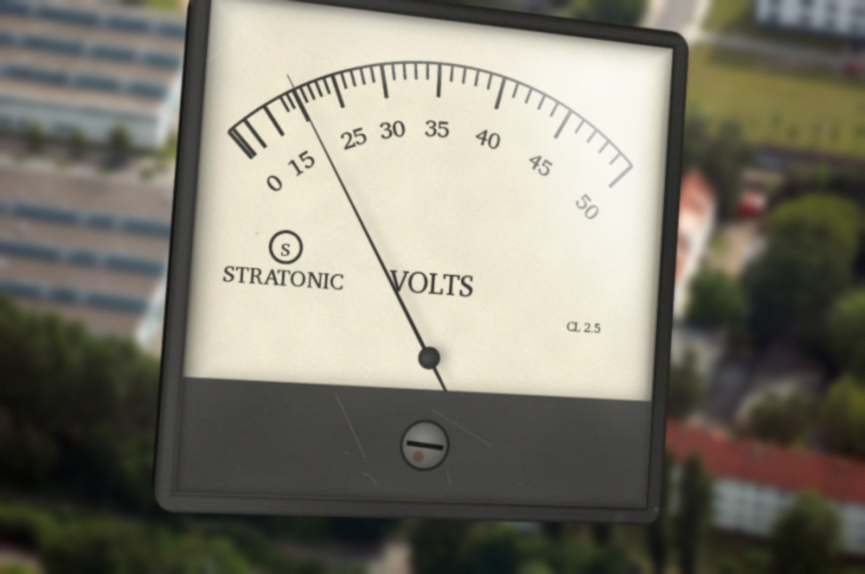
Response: 20 V
